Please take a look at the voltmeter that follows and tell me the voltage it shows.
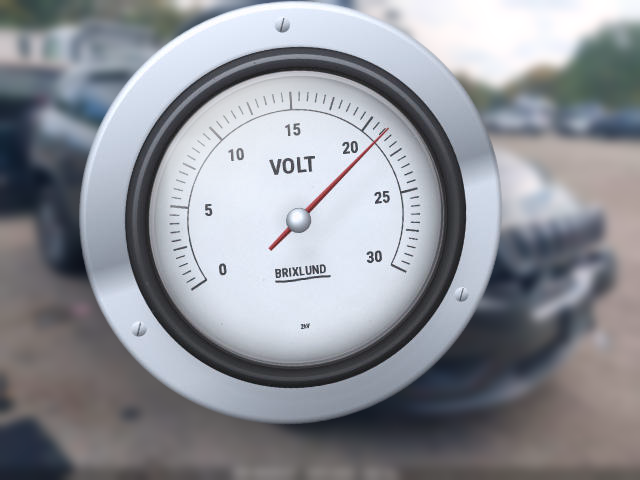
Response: 21 V
